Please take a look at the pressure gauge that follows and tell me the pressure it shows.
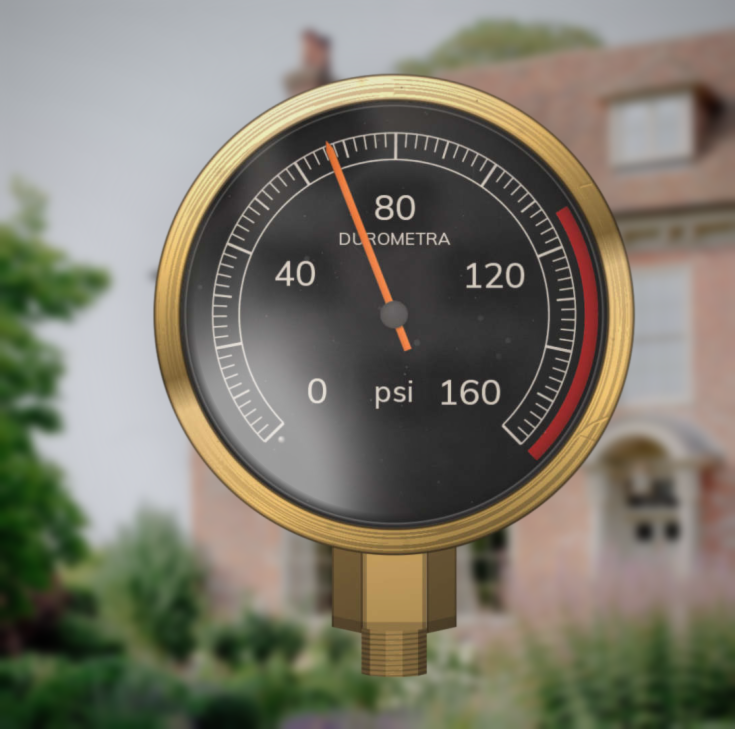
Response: 67 psi
